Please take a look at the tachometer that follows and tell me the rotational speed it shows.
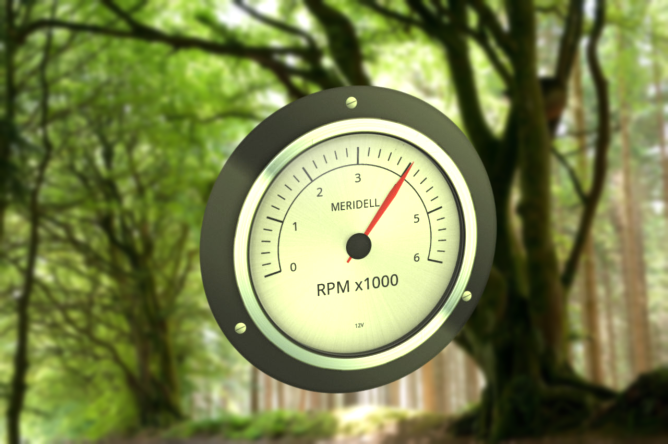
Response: 4000 rpm
